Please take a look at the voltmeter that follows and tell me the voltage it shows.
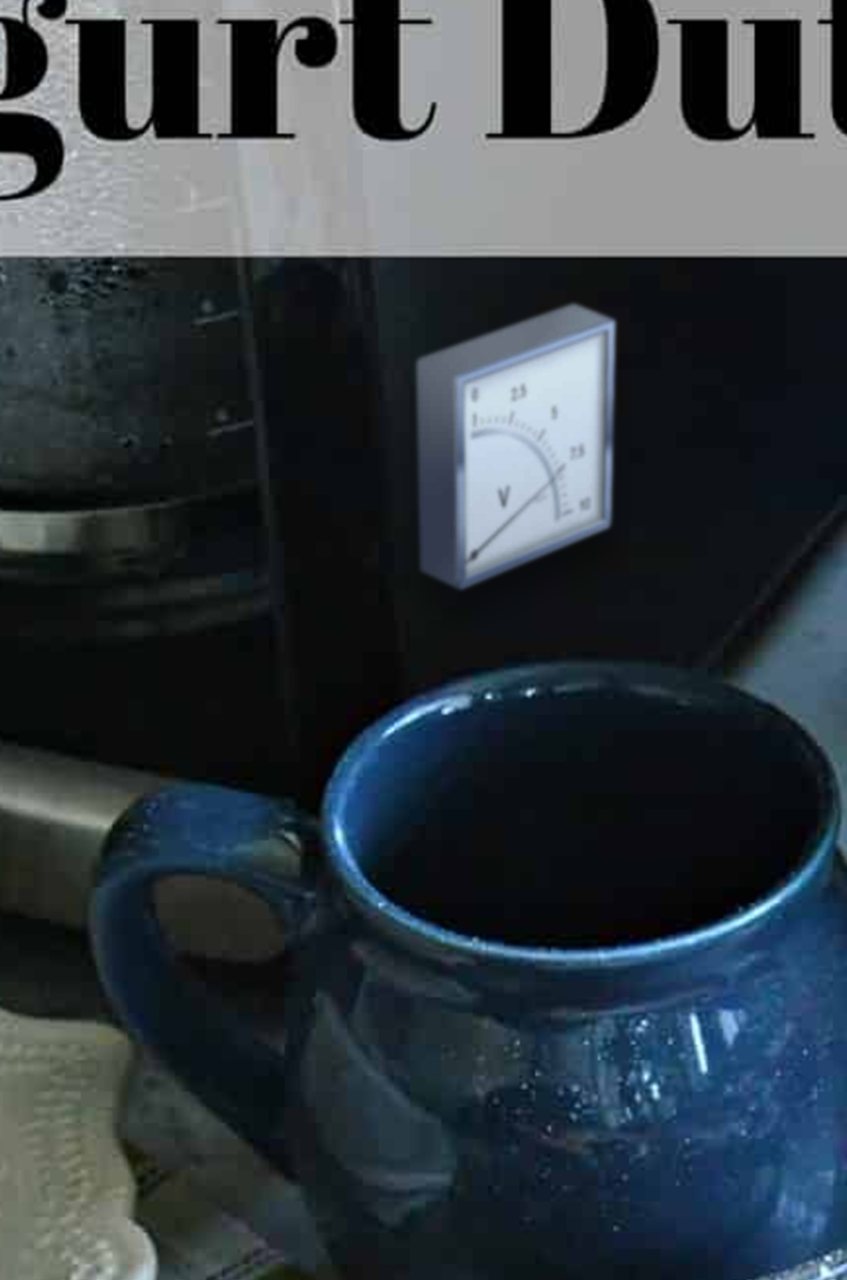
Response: 7.5 V
